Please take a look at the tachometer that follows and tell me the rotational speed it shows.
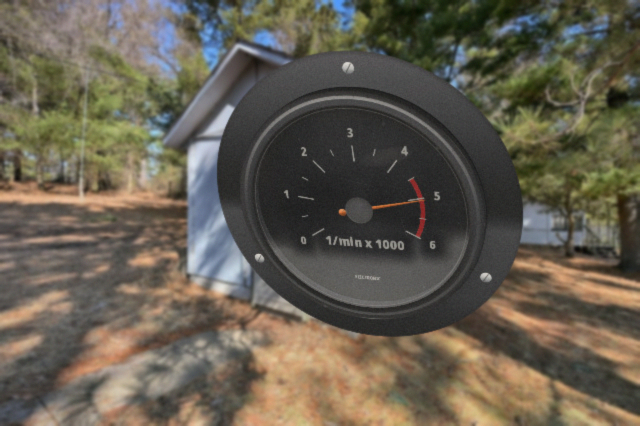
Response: 5000 rpm
